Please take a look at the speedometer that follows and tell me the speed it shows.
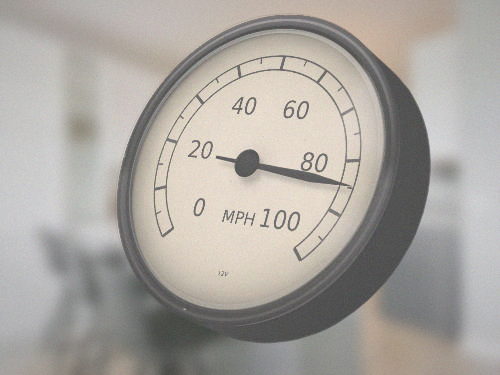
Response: 85 mph
